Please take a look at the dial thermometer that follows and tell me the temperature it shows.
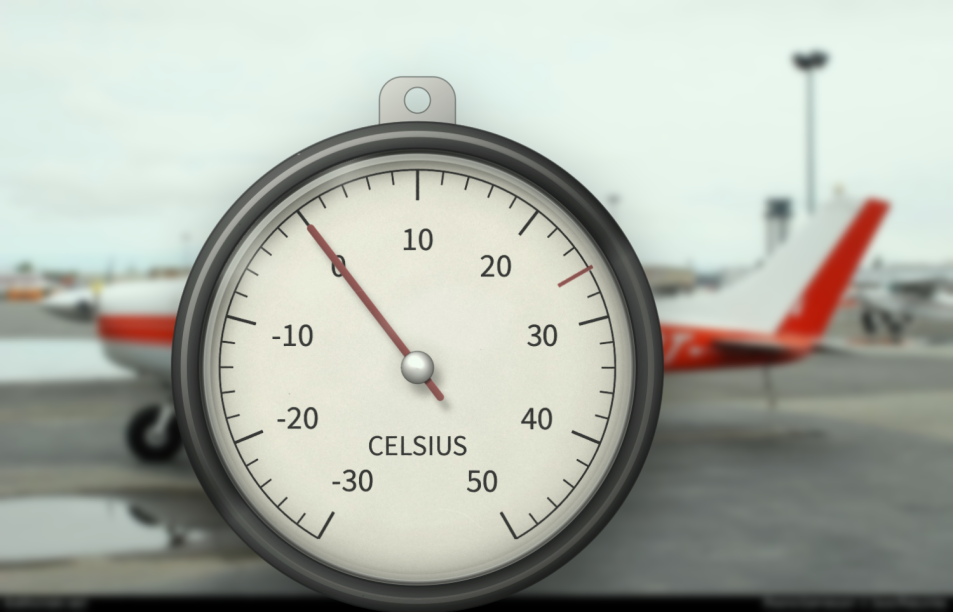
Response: 0 °C
